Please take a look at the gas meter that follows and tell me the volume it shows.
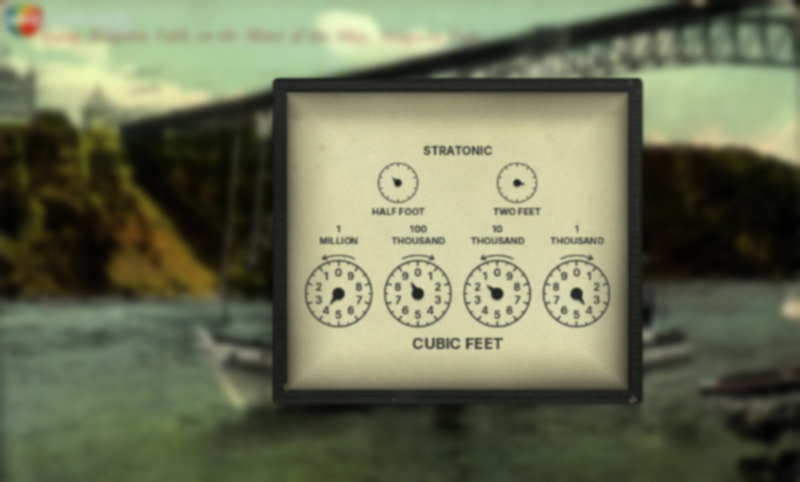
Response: 391400 ft³
